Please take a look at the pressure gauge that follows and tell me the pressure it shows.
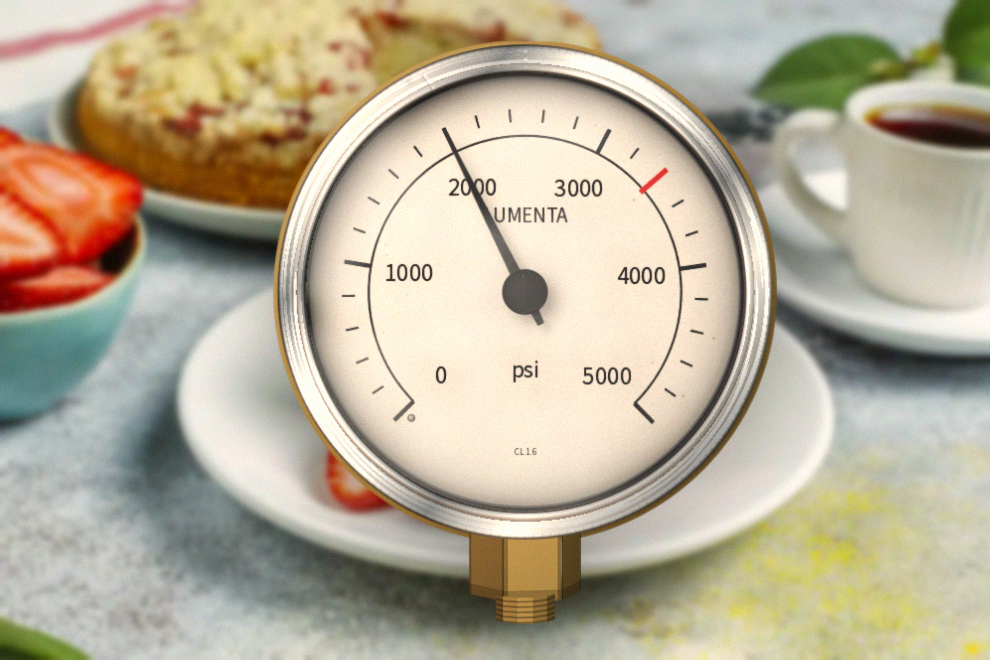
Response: 2000 psi
